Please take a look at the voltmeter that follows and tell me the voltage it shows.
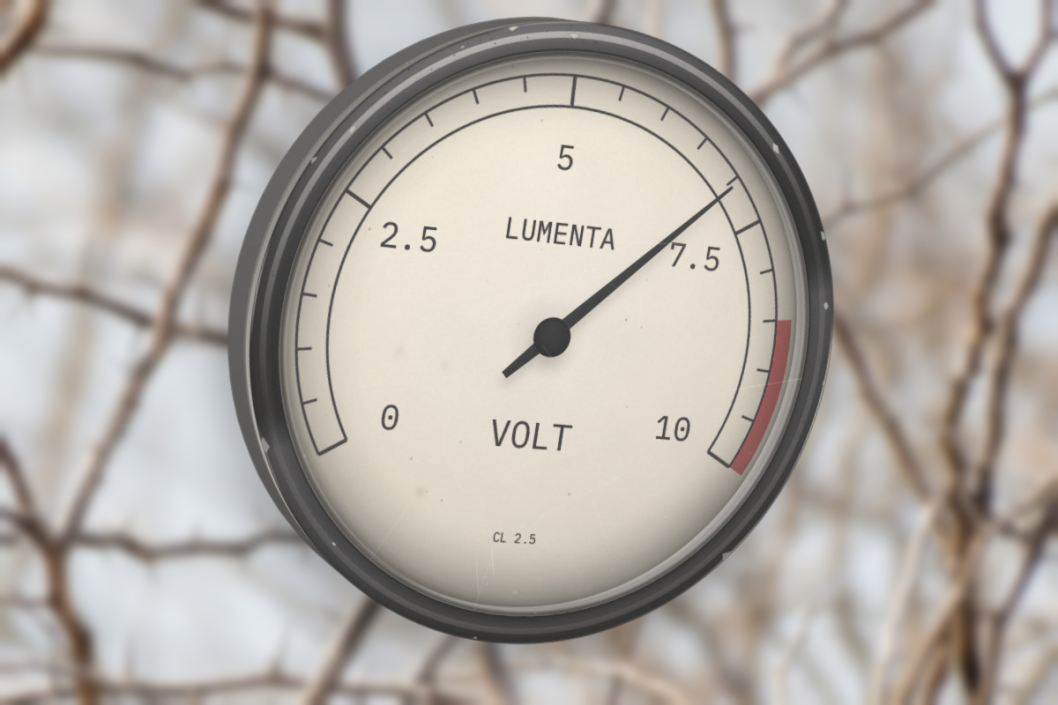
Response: 7 V
